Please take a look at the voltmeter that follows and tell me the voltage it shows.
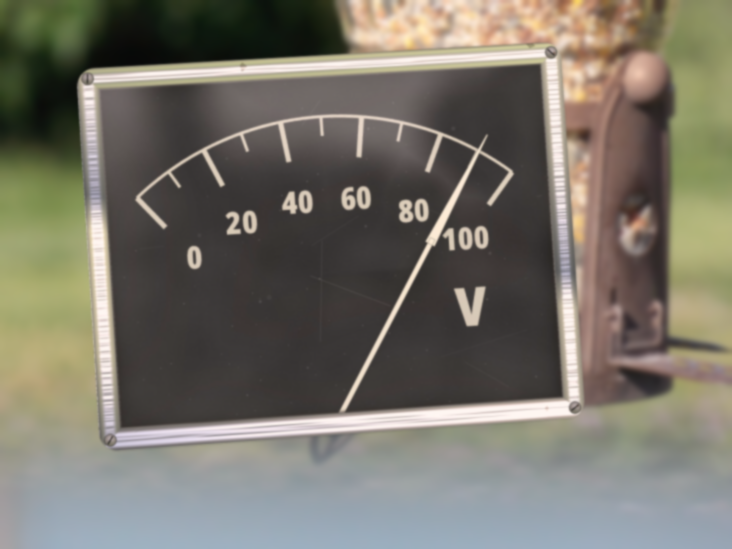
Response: 90 V
